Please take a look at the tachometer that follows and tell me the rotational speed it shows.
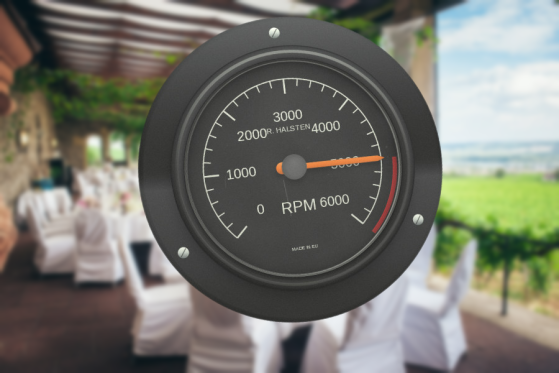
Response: 5000 rpm
